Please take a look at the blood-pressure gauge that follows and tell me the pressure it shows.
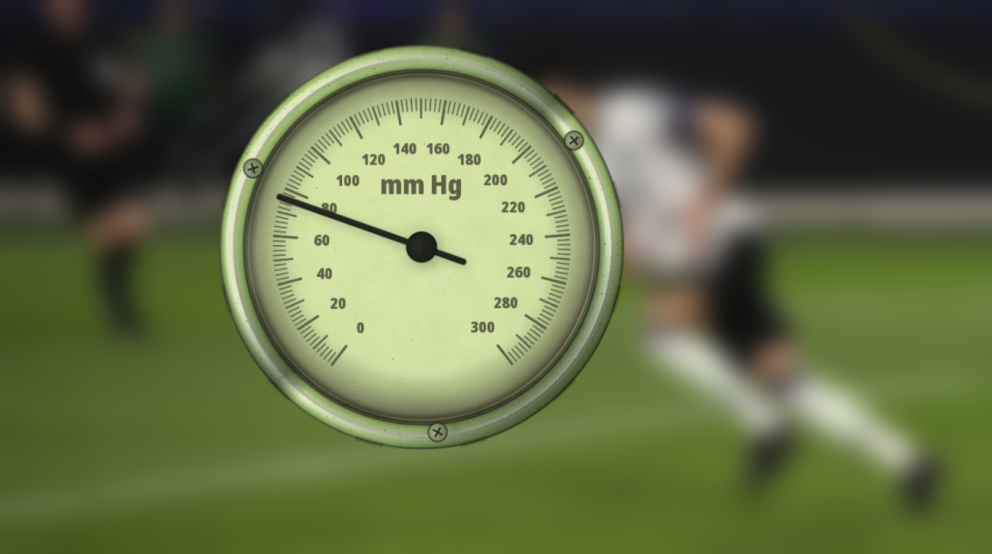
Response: 76 mmHg
